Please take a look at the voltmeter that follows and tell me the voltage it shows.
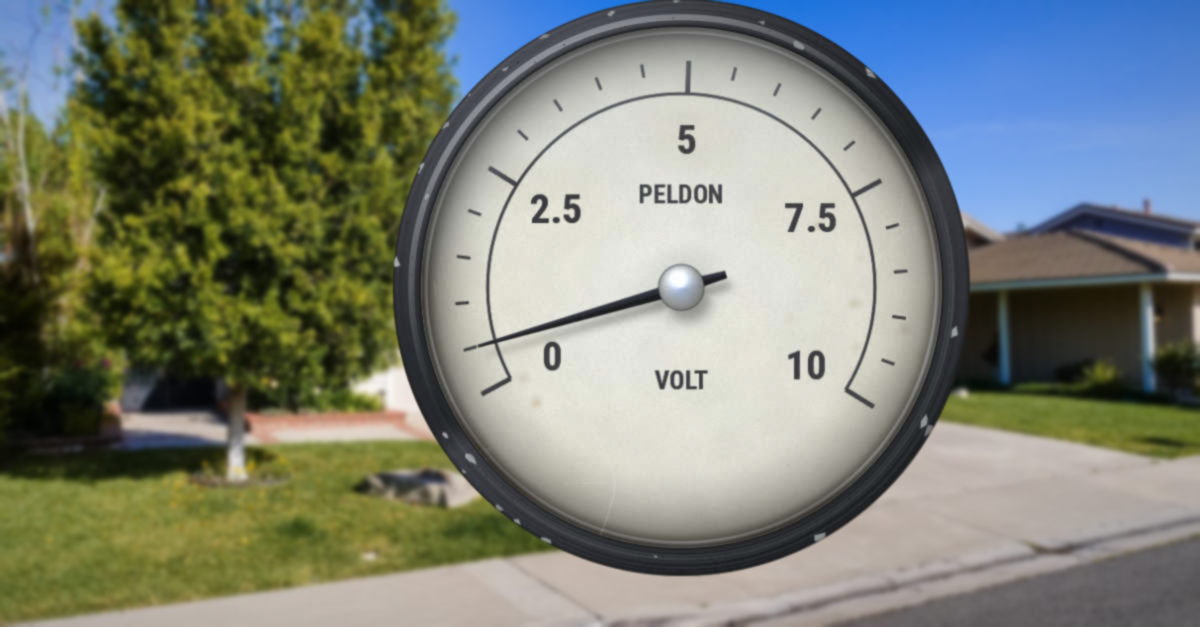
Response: 0.5 V
